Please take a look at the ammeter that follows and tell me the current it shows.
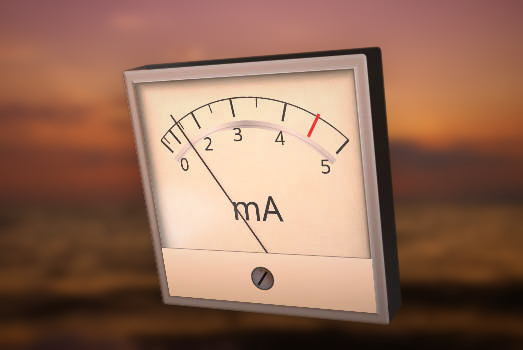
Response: 1.5 mA
